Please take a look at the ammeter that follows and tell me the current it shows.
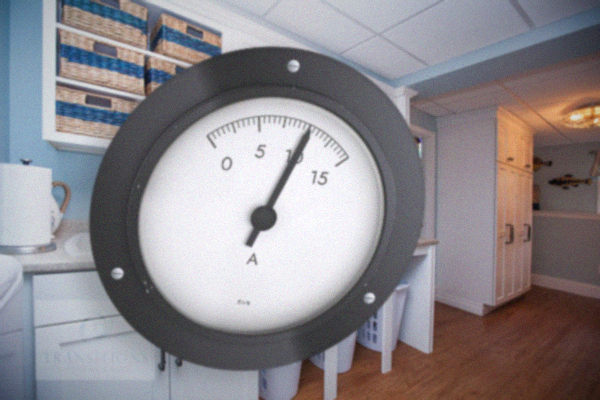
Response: 10 A
